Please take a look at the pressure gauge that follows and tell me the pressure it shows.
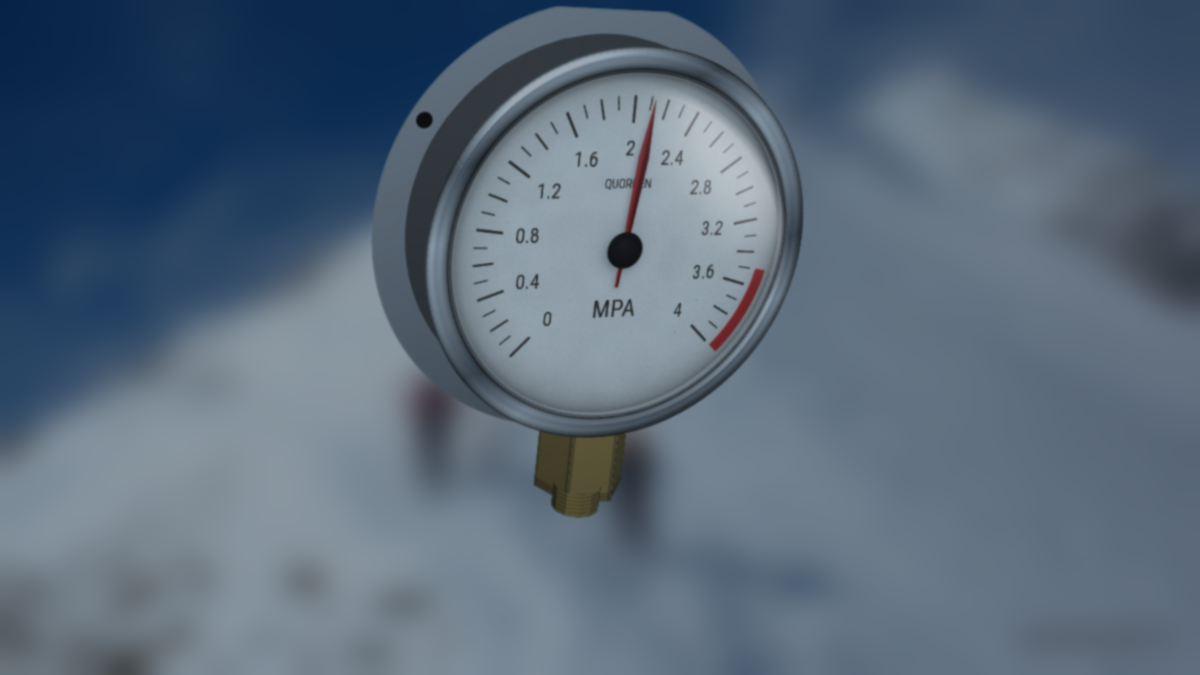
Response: 2.1 MPa
